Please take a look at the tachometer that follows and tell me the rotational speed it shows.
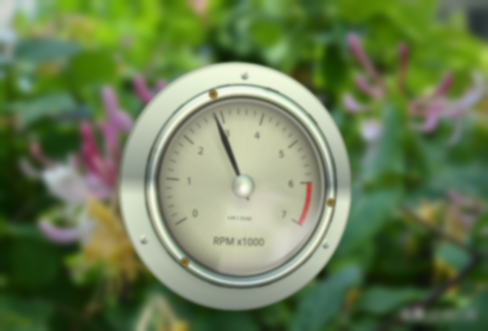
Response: 2800 rpm
